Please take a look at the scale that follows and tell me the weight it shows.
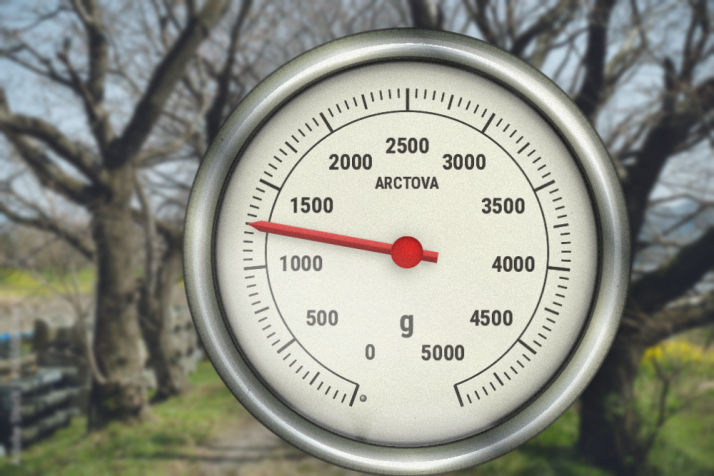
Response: 1250 g
